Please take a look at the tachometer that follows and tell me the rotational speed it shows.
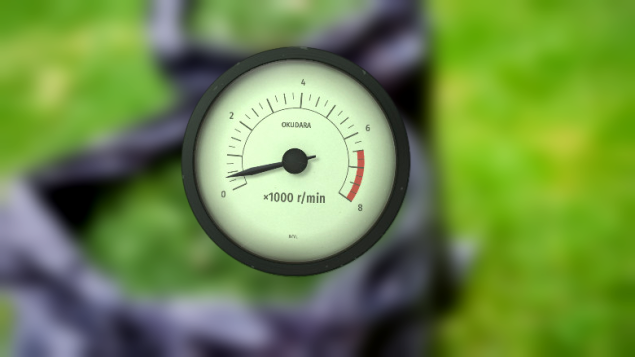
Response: 375 rpm
